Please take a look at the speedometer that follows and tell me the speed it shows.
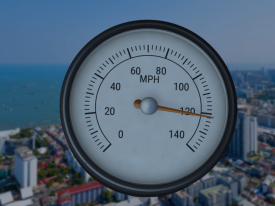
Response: 122 mph
